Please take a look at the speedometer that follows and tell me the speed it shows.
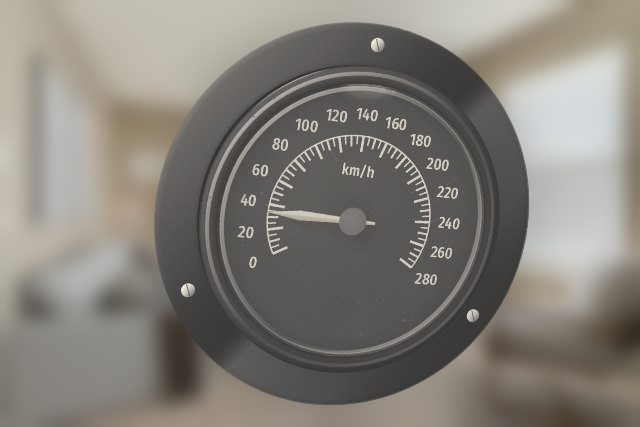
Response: 35 km/h
